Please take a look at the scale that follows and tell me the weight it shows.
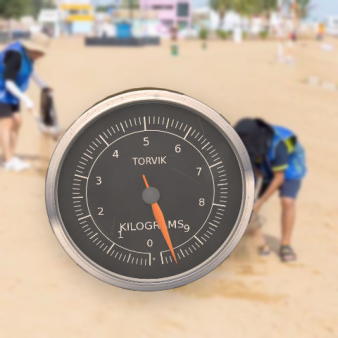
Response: 9.7 kg
